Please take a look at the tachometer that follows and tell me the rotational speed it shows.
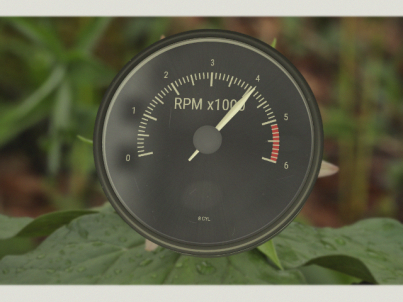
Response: 4100 rpm
